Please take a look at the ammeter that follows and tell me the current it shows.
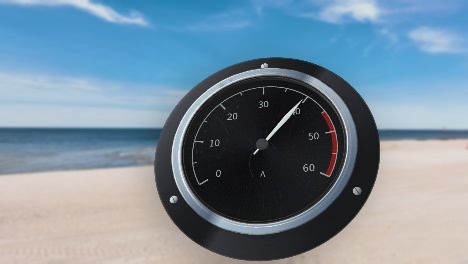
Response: 40 A
